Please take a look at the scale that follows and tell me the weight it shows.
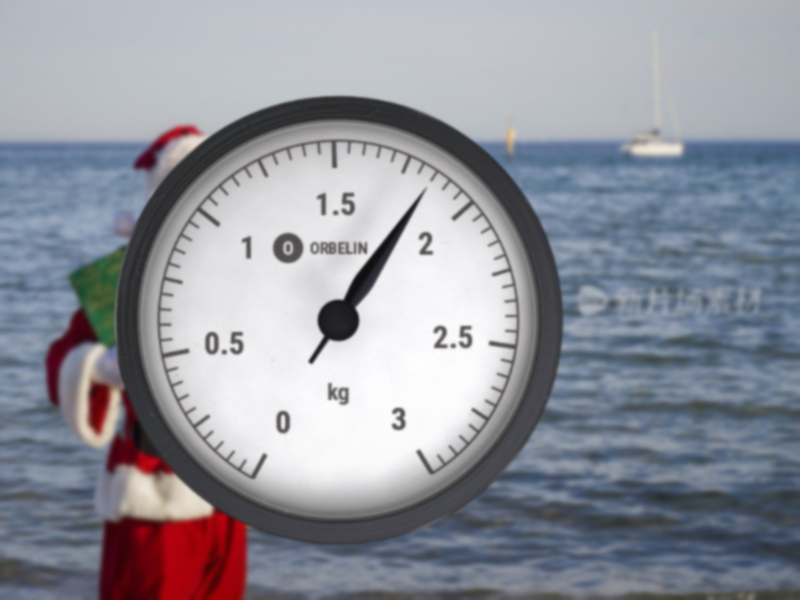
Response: 1.85 kg
